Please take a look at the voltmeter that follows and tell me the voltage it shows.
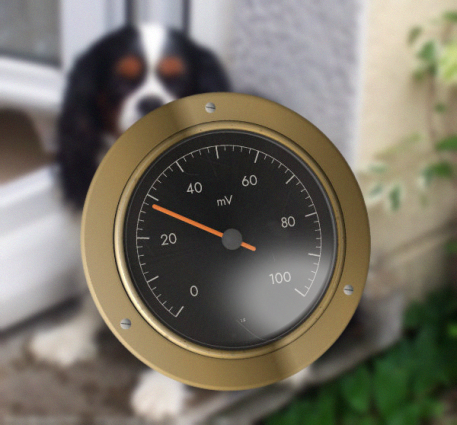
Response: 28 mV
